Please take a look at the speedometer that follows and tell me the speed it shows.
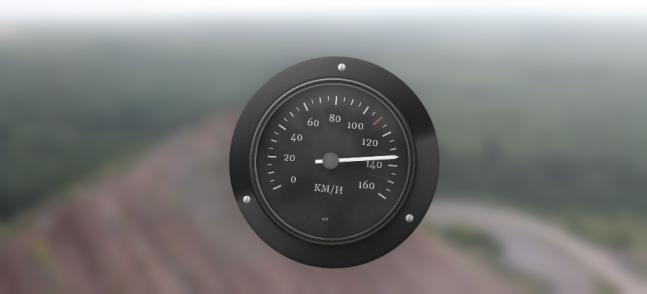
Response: 135 km/h
